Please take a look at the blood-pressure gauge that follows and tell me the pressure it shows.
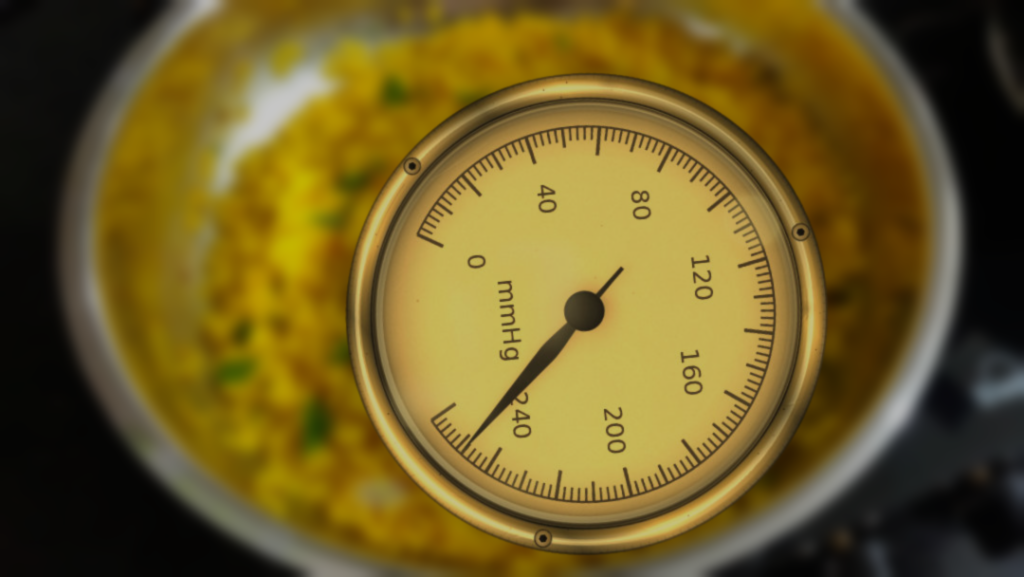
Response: 248 mmHg
